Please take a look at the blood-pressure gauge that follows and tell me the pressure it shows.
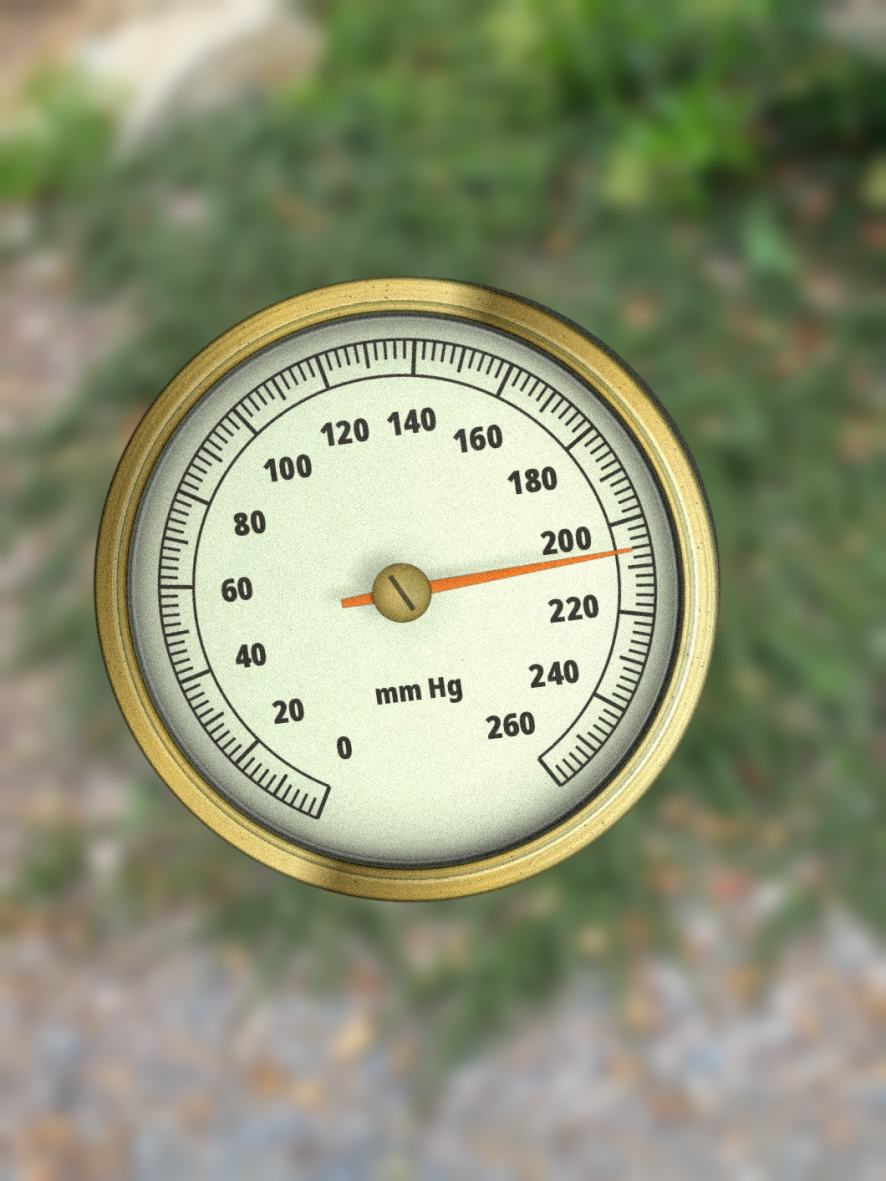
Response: 206 mmHg
